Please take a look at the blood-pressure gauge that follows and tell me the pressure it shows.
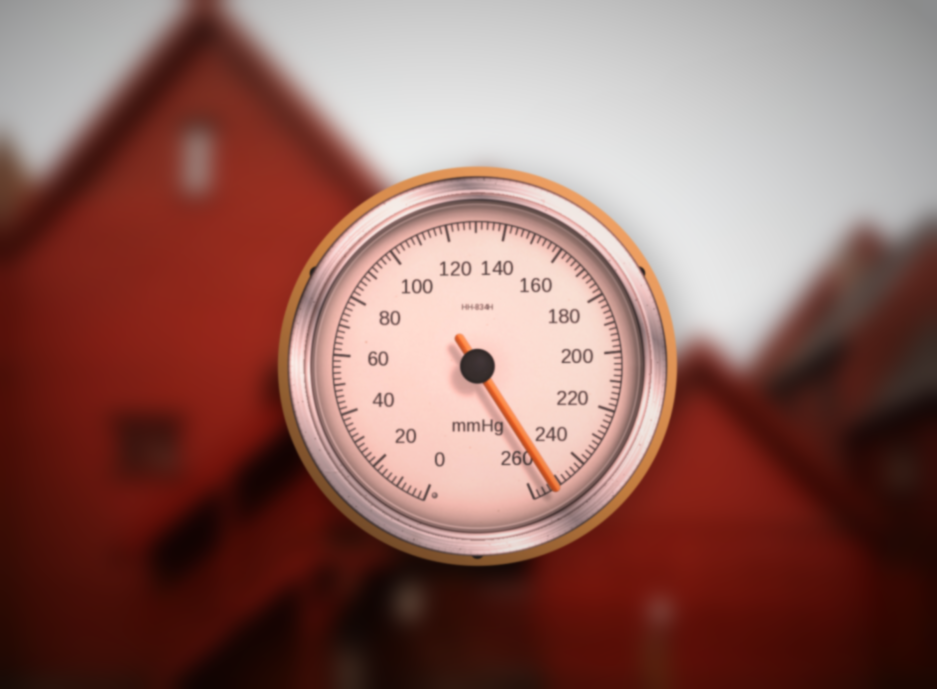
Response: 252 mmHg
